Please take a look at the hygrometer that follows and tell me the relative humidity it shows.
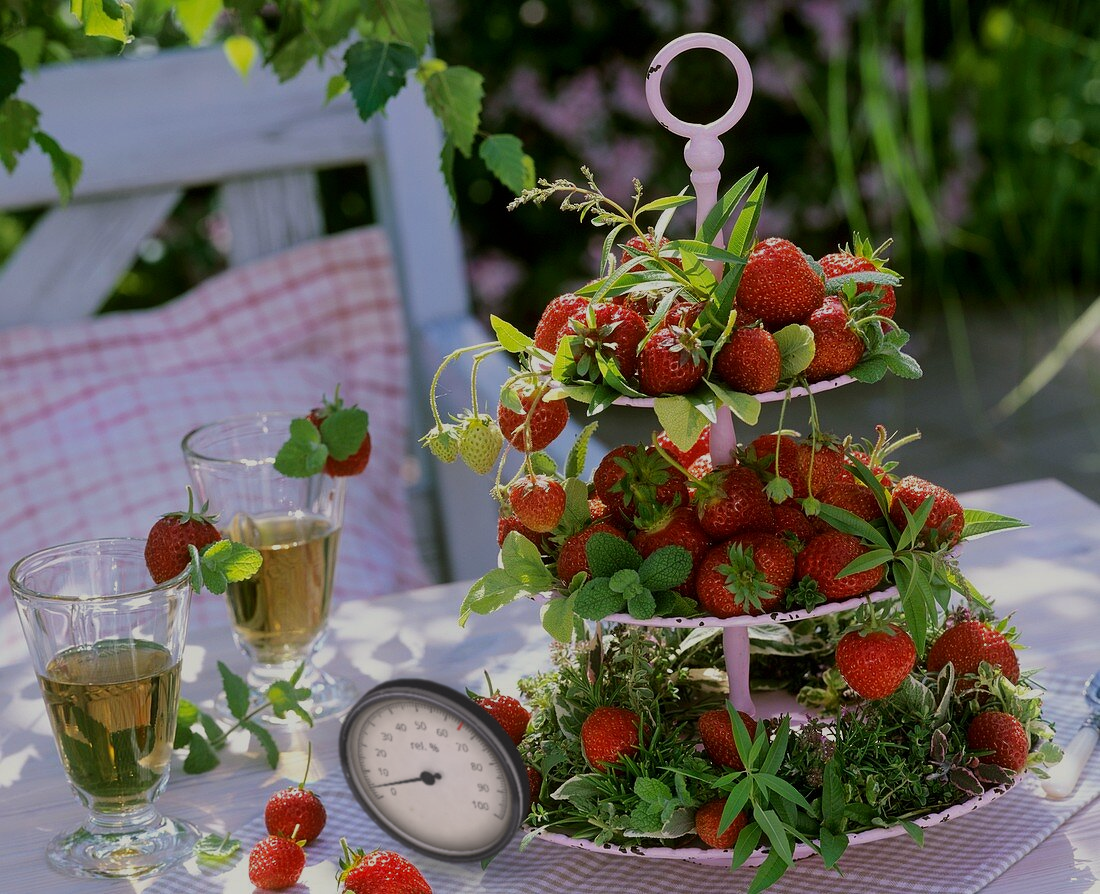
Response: 5 %
